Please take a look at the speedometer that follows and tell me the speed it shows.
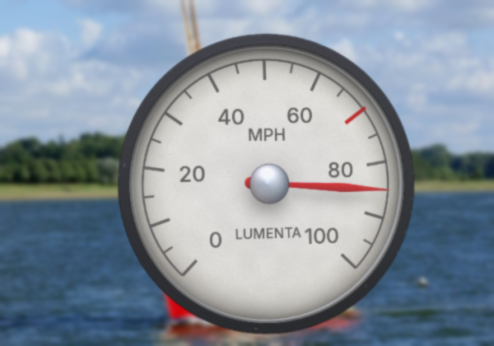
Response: 85 mph
